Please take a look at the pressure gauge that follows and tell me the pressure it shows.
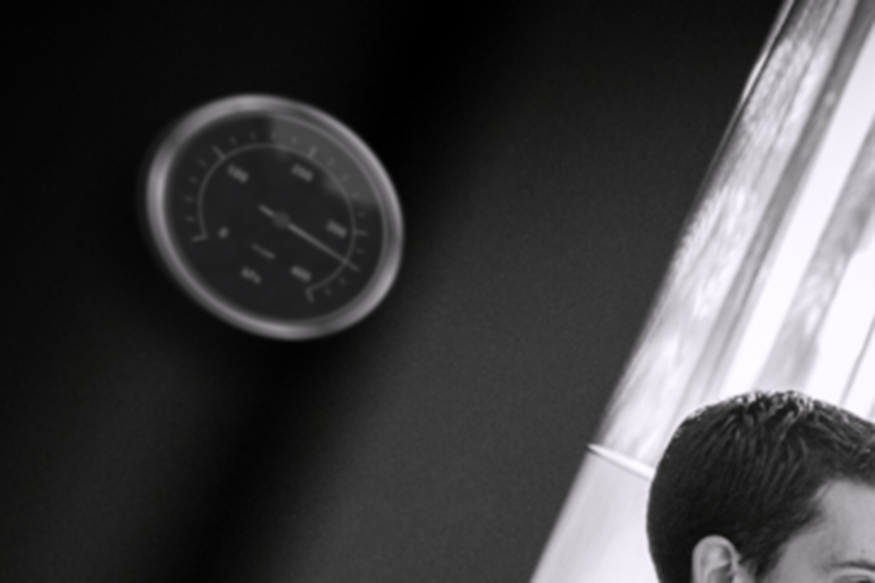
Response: 340 kPa
